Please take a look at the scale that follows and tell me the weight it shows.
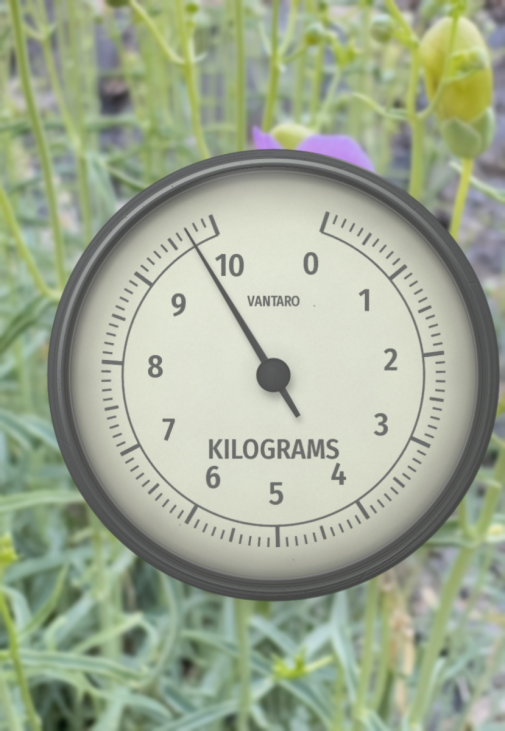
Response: 9.7 kg
